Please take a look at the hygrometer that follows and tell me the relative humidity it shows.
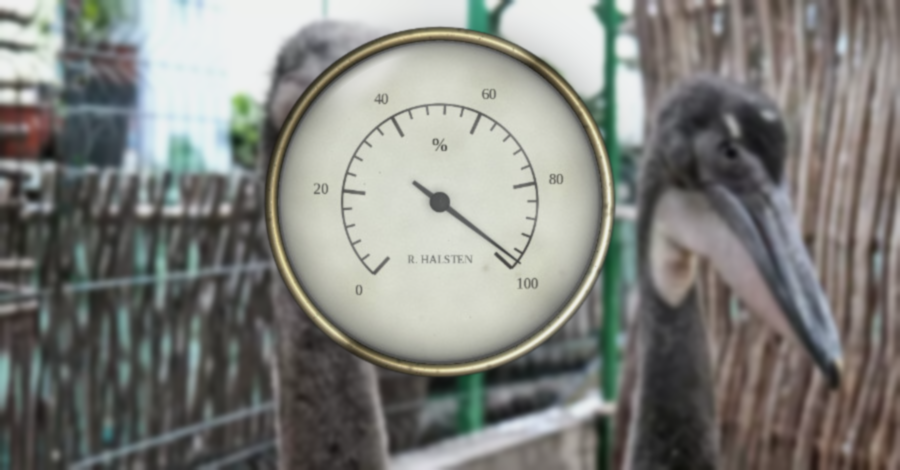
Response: 98 %
